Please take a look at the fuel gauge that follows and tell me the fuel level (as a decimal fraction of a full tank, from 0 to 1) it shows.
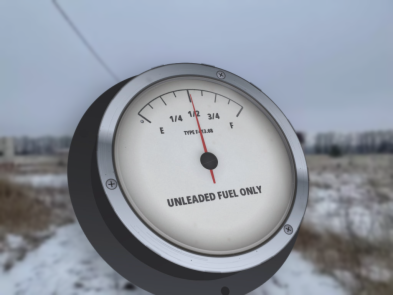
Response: 0.5
